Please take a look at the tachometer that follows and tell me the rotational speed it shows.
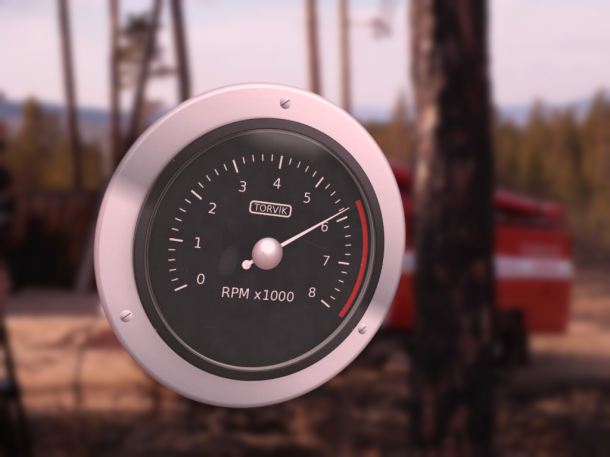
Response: 5800 rpm
